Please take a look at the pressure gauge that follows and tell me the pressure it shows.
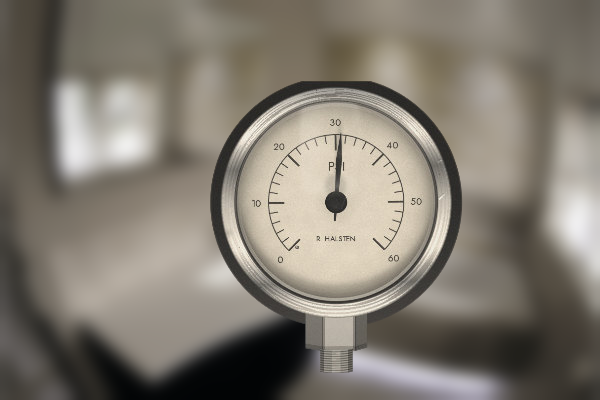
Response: 31 psi
